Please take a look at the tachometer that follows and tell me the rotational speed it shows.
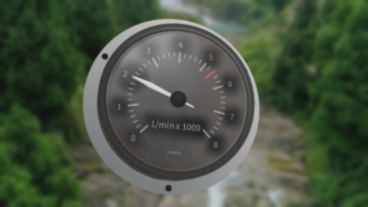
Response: 2000 rpm
